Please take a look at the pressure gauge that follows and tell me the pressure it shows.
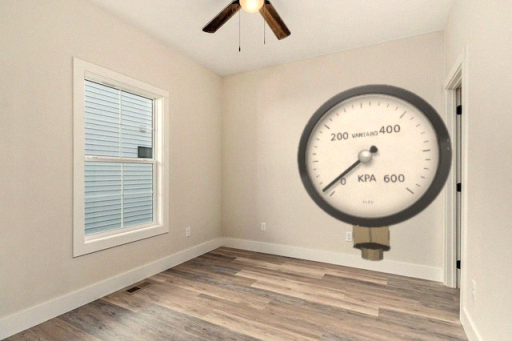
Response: 20 kPa
